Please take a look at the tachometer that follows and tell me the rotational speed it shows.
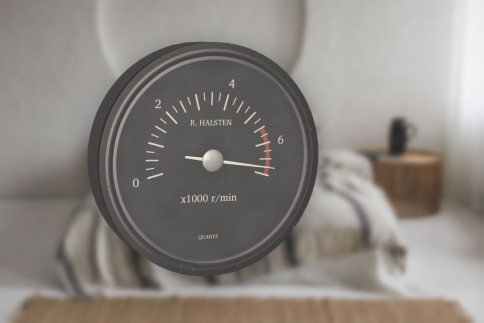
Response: 6750 rpm
